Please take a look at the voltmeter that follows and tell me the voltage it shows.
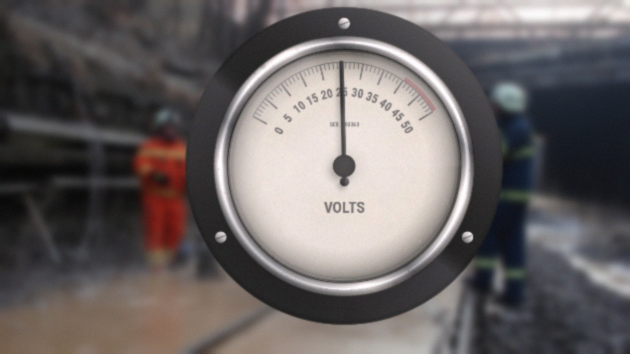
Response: 25 V
